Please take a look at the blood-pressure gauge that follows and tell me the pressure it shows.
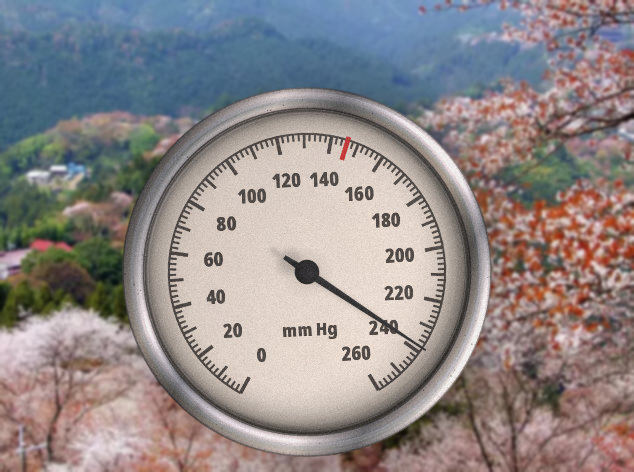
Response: 238 mmHg
